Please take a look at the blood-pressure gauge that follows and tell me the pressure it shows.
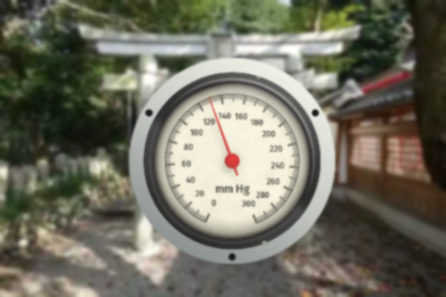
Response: 130 mmHg
